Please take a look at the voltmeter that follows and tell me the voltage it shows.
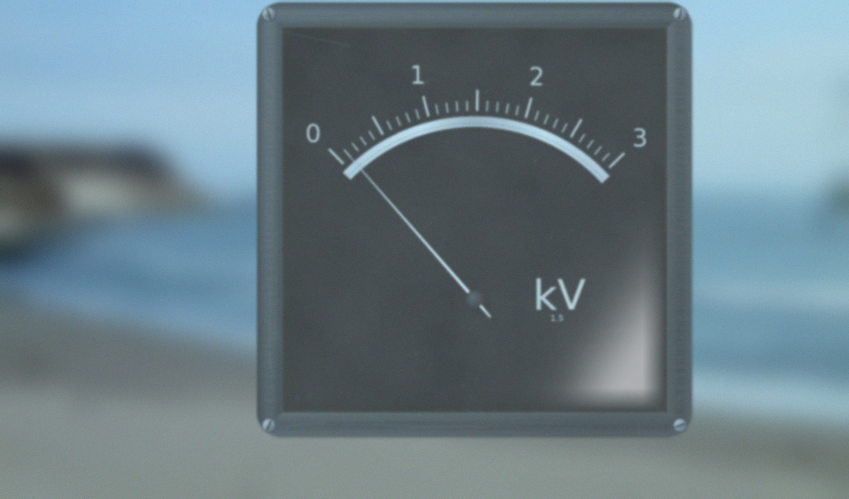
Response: 0.1 kV
